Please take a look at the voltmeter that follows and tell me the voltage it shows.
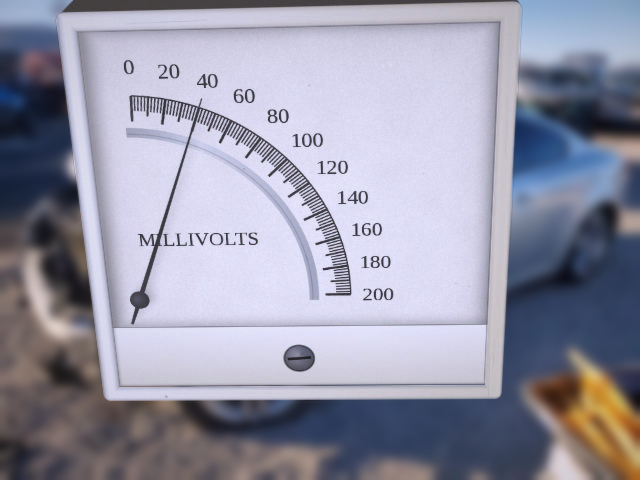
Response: 40 mV
